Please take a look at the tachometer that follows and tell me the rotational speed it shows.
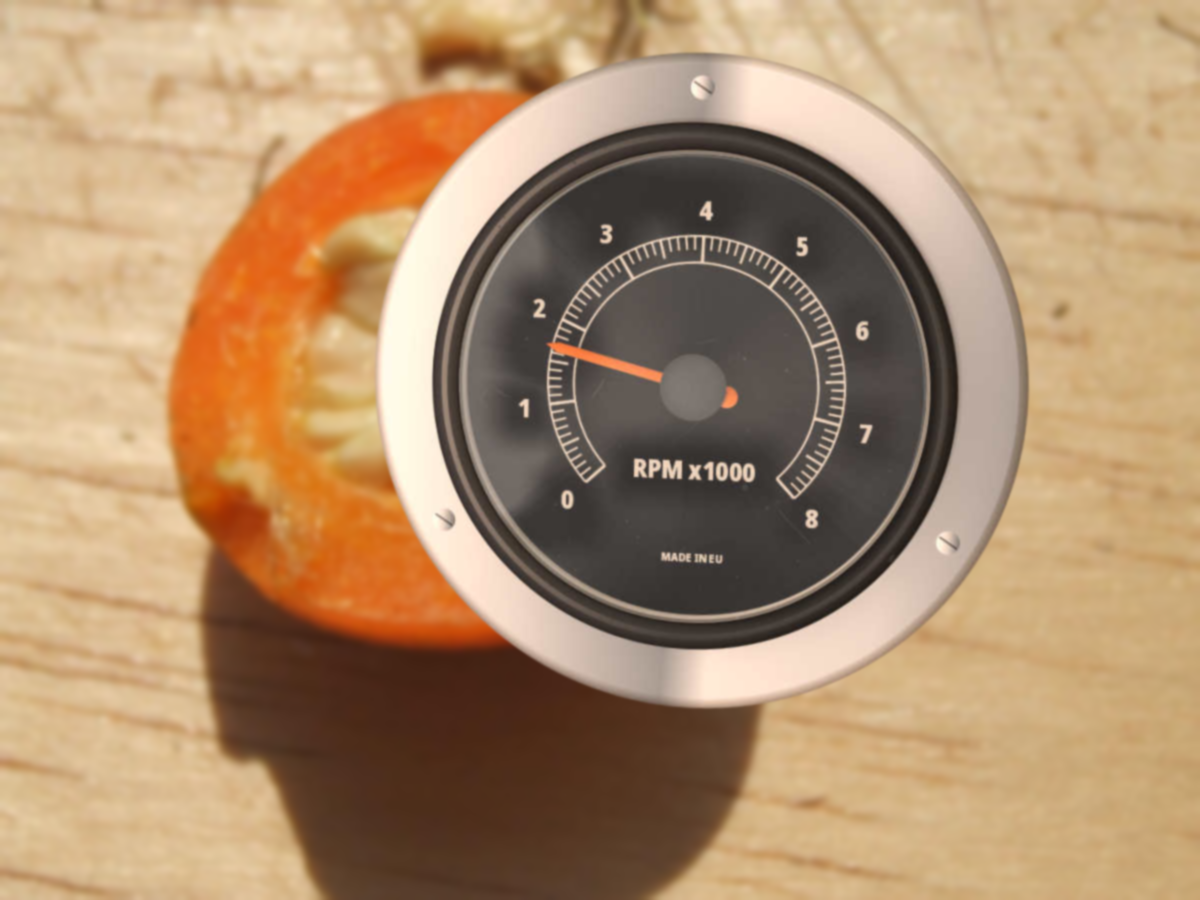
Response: 1700 rpm
